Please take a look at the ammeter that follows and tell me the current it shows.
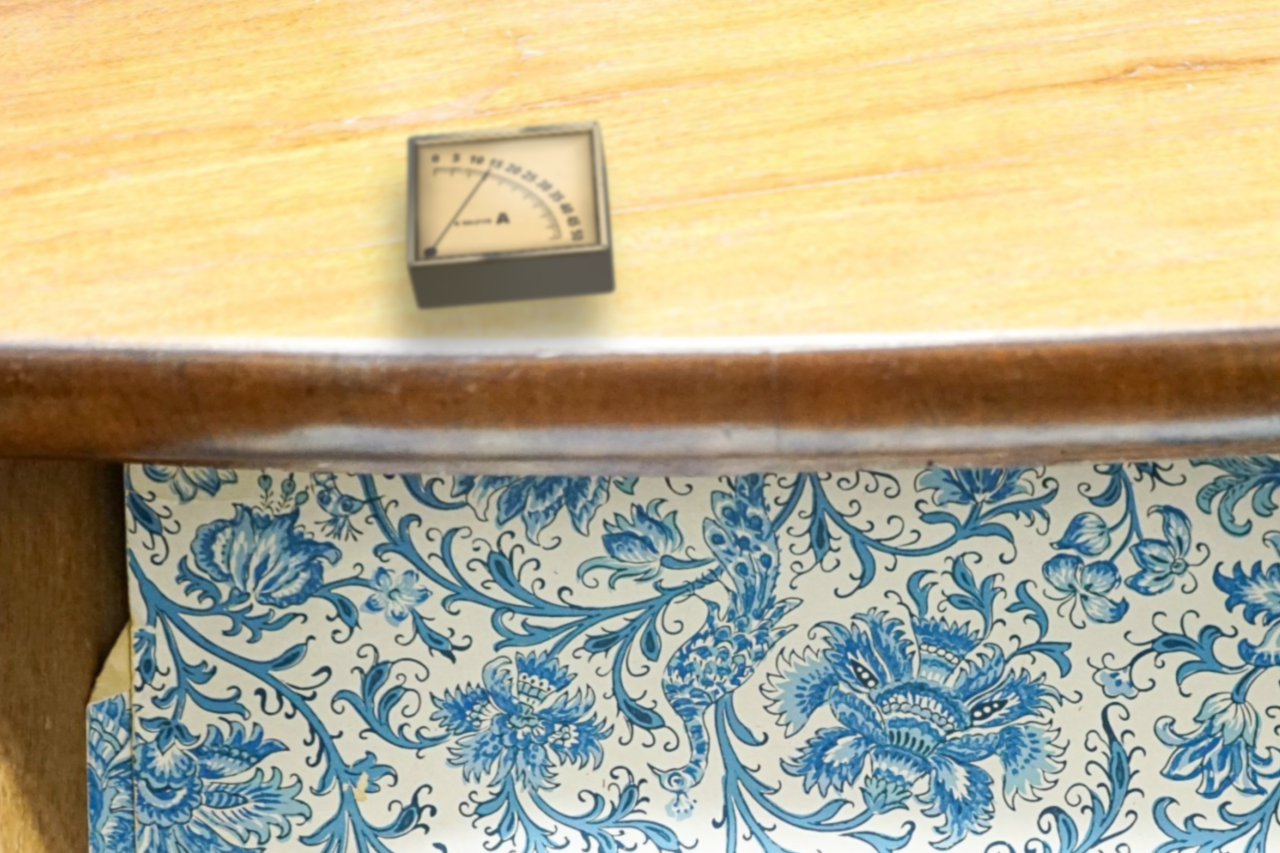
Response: 15 A
